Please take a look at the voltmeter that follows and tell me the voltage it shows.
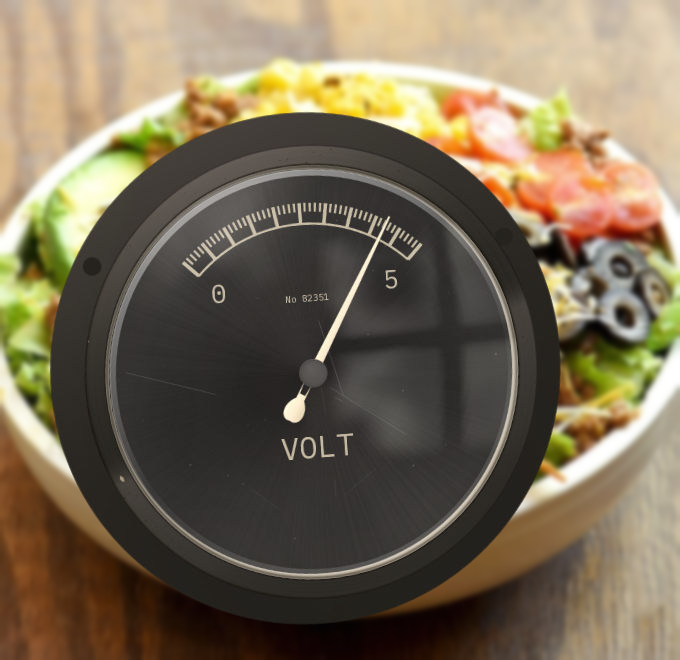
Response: 4.2 V
